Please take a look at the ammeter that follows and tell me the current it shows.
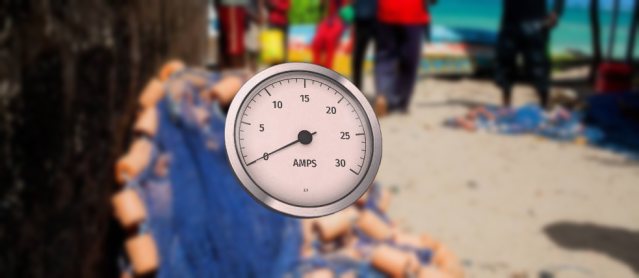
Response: 0 A
